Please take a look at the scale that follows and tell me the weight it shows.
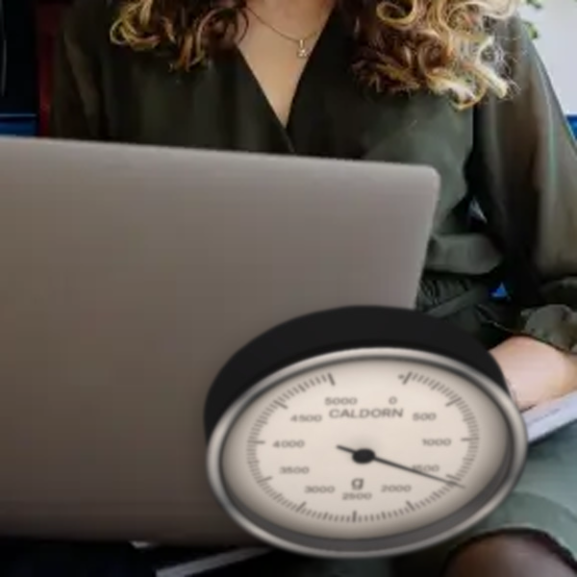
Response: 1500 g
